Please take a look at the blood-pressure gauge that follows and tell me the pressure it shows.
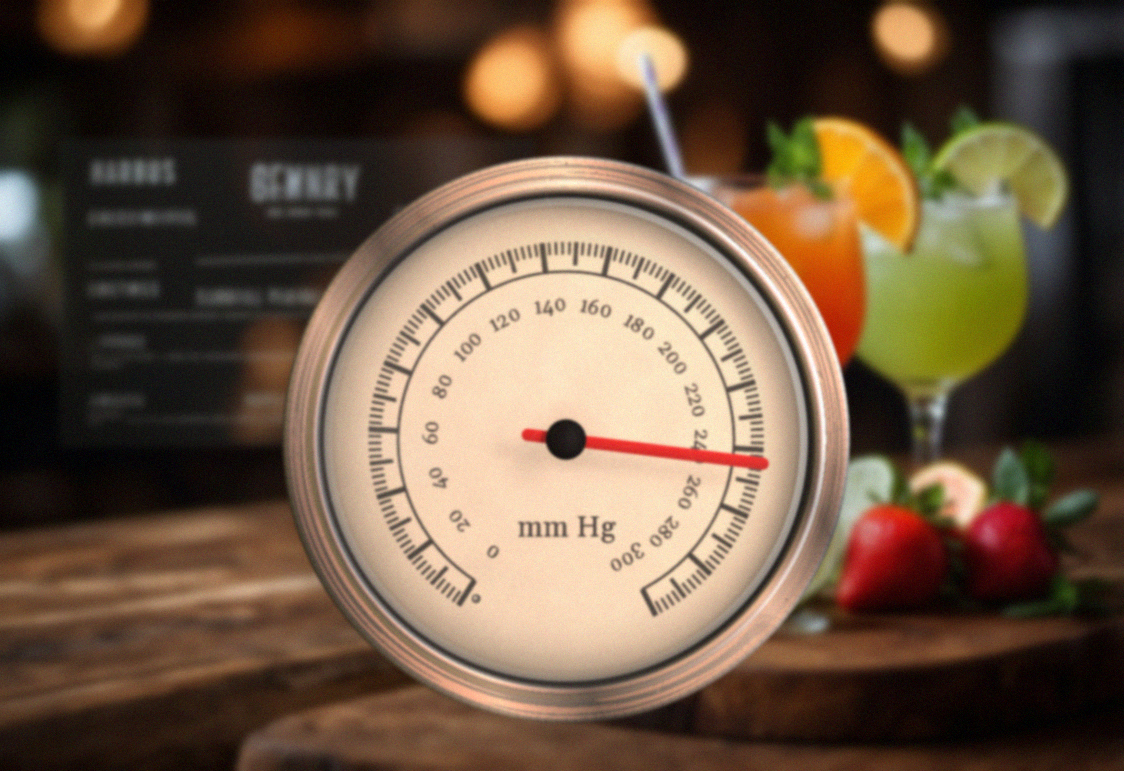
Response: 244 mmHg
